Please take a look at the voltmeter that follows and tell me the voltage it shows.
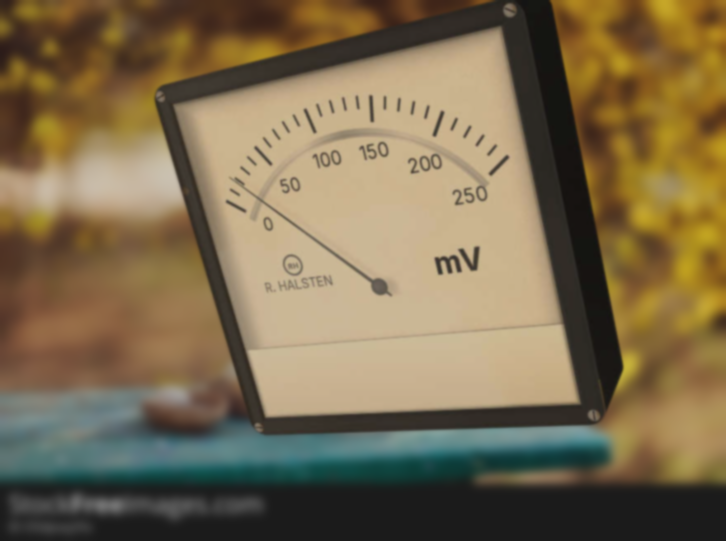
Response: 20 mV
